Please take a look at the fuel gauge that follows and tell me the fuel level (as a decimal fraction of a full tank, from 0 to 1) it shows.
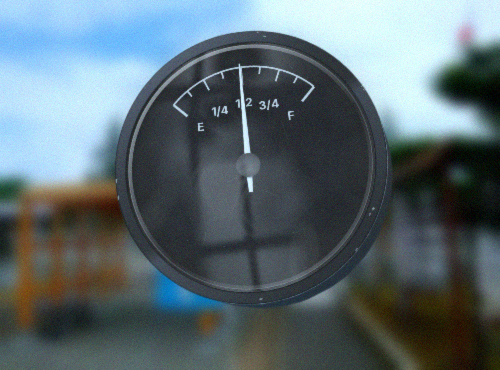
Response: 0.5
